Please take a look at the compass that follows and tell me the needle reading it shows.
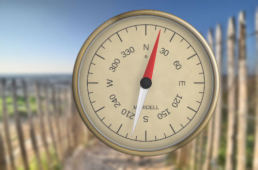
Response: 15 °
